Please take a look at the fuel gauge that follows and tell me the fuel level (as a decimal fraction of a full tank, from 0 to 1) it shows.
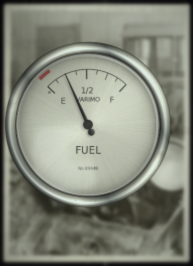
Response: 0.25
